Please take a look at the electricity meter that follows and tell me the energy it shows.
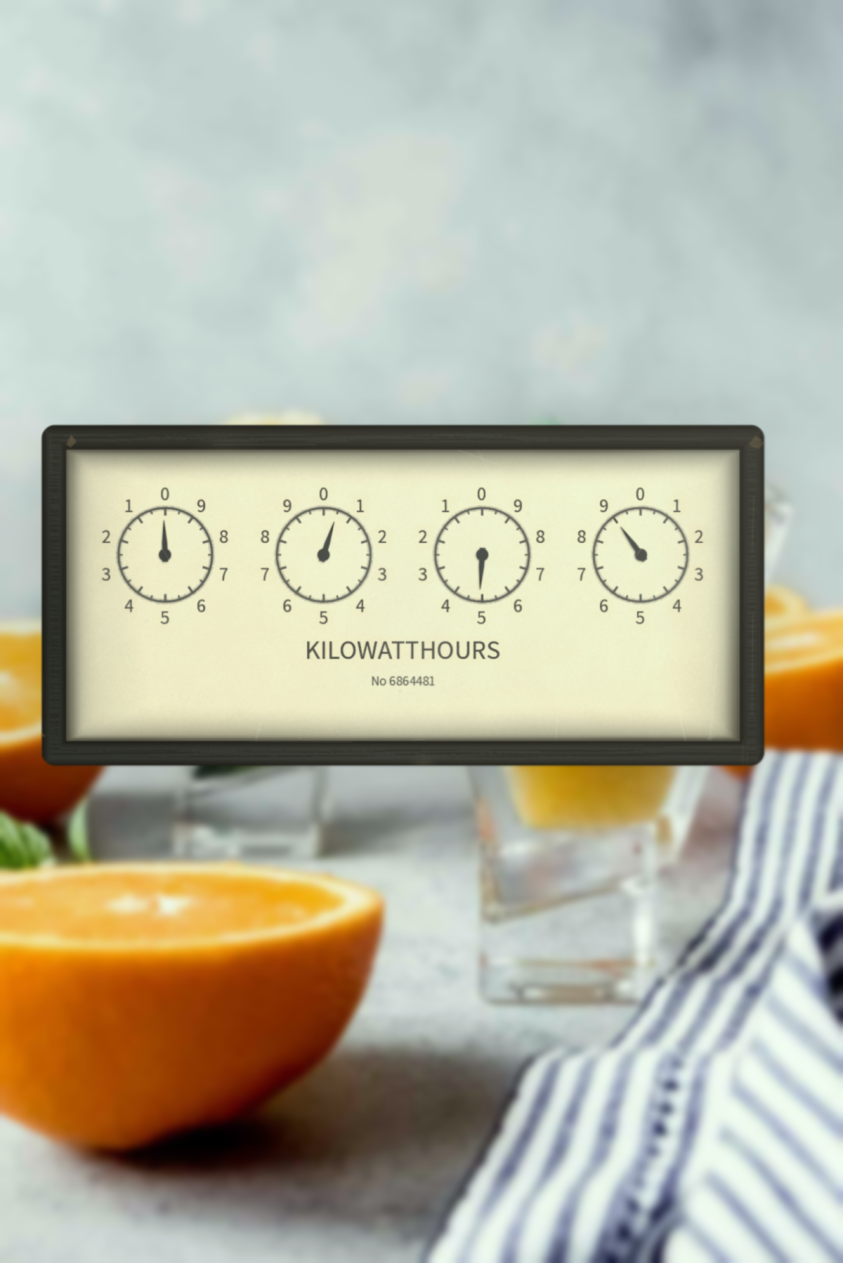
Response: 49 kWh
